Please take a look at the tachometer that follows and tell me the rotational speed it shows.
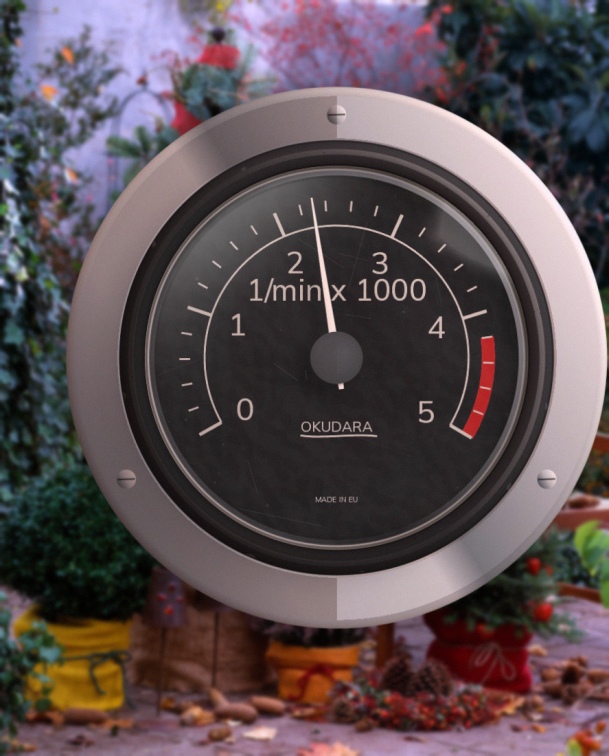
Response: 2300 rpm
